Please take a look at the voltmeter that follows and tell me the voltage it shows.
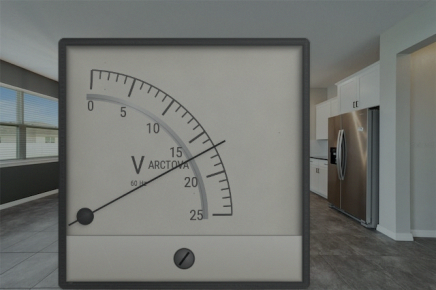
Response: 17 V
